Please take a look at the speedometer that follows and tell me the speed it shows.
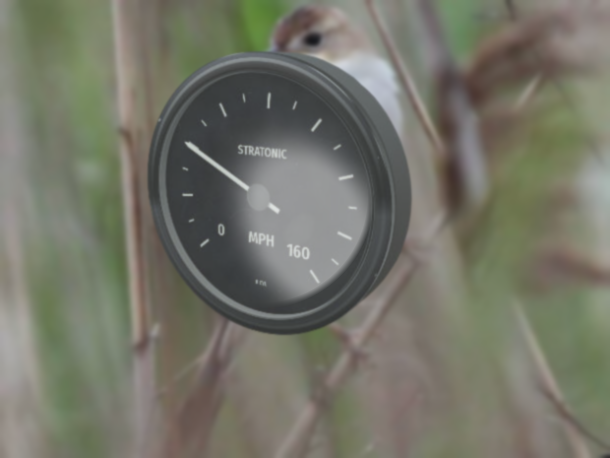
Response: 40 mph
